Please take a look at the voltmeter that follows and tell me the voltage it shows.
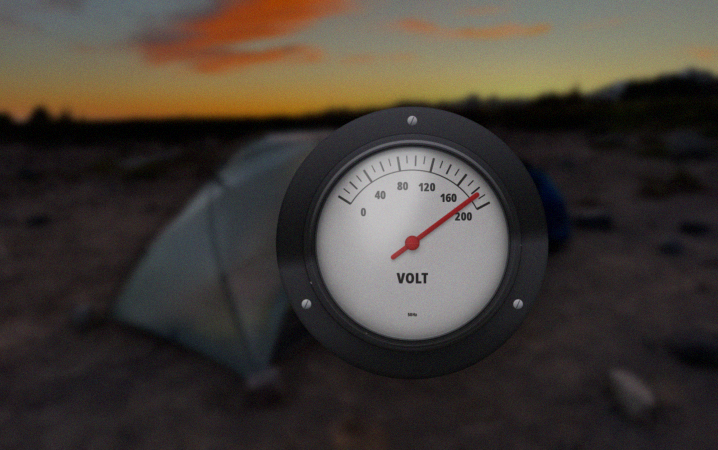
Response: 185 V
